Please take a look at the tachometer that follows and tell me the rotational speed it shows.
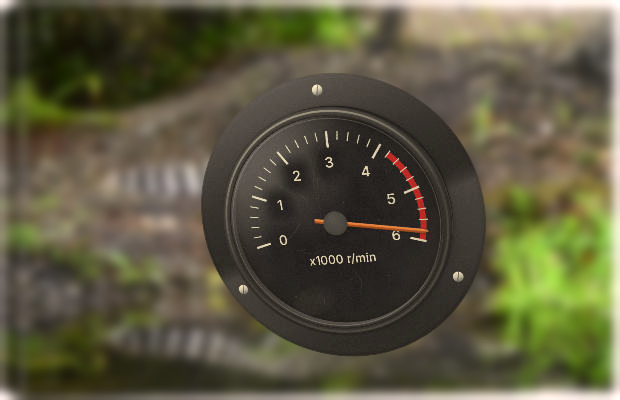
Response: 5800 rpm
